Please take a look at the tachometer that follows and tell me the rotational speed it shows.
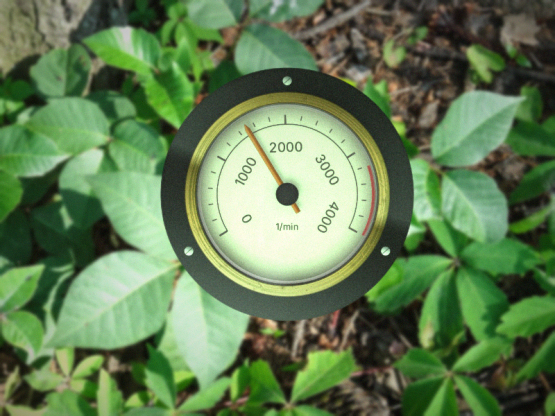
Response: 1500 rpm
